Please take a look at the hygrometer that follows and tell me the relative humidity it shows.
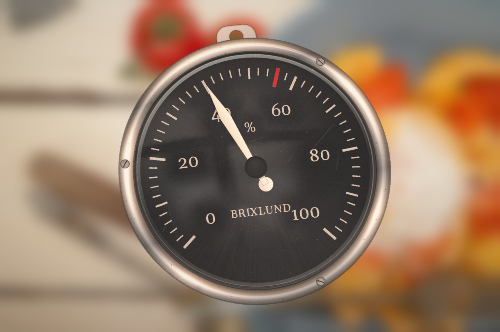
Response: 40 %
